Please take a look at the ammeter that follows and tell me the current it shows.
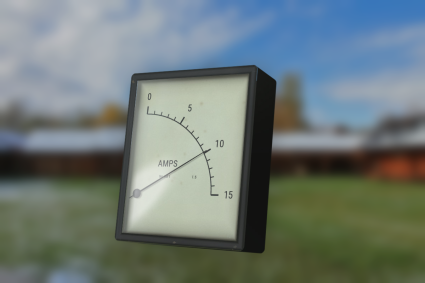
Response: 10 A
